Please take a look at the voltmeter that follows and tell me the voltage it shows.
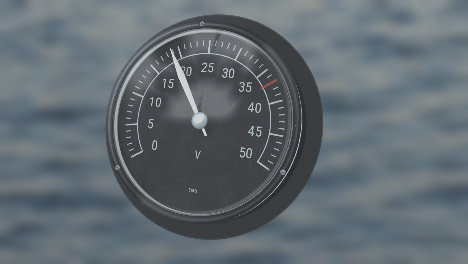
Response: 19 V
